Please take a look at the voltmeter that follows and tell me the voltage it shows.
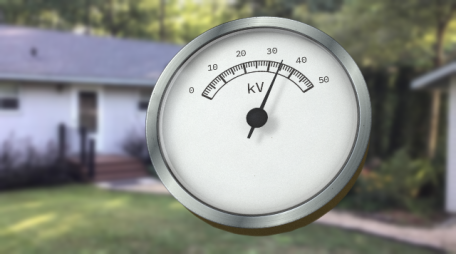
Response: 35 kV
